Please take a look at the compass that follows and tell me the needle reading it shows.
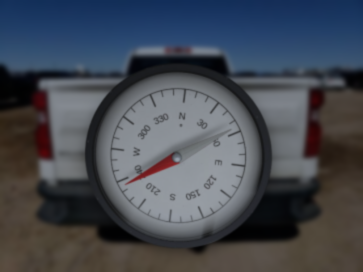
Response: 235 °
